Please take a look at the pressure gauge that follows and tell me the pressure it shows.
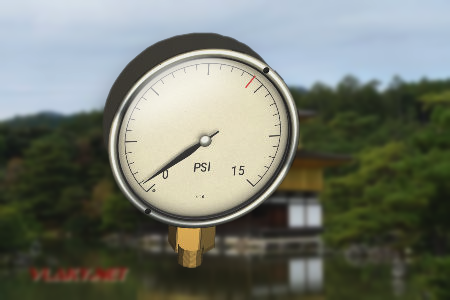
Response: 0.5 psi
